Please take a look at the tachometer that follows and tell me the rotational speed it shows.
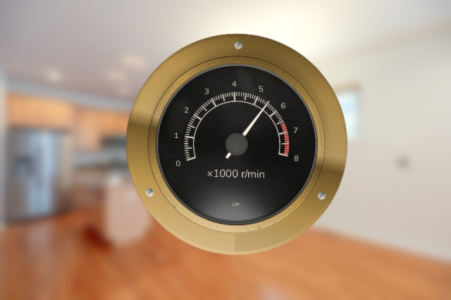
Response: 5500 rpm
